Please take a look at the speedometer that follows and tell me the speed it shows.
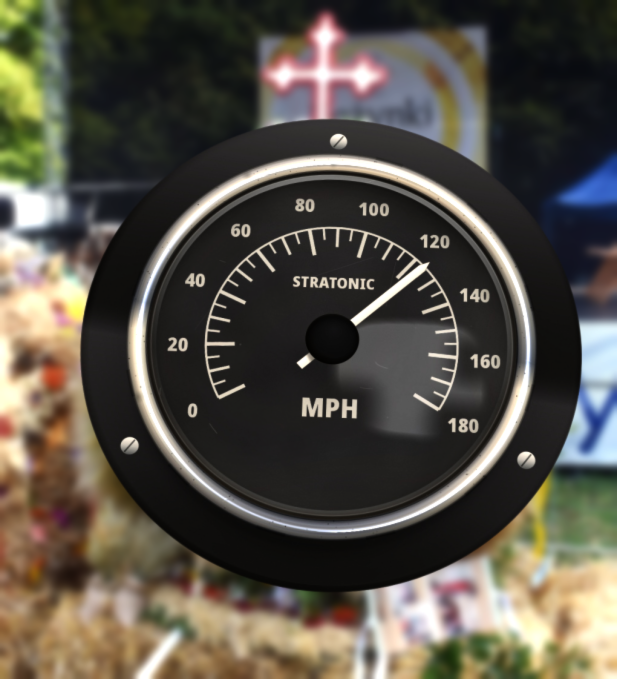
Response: 125 mph
